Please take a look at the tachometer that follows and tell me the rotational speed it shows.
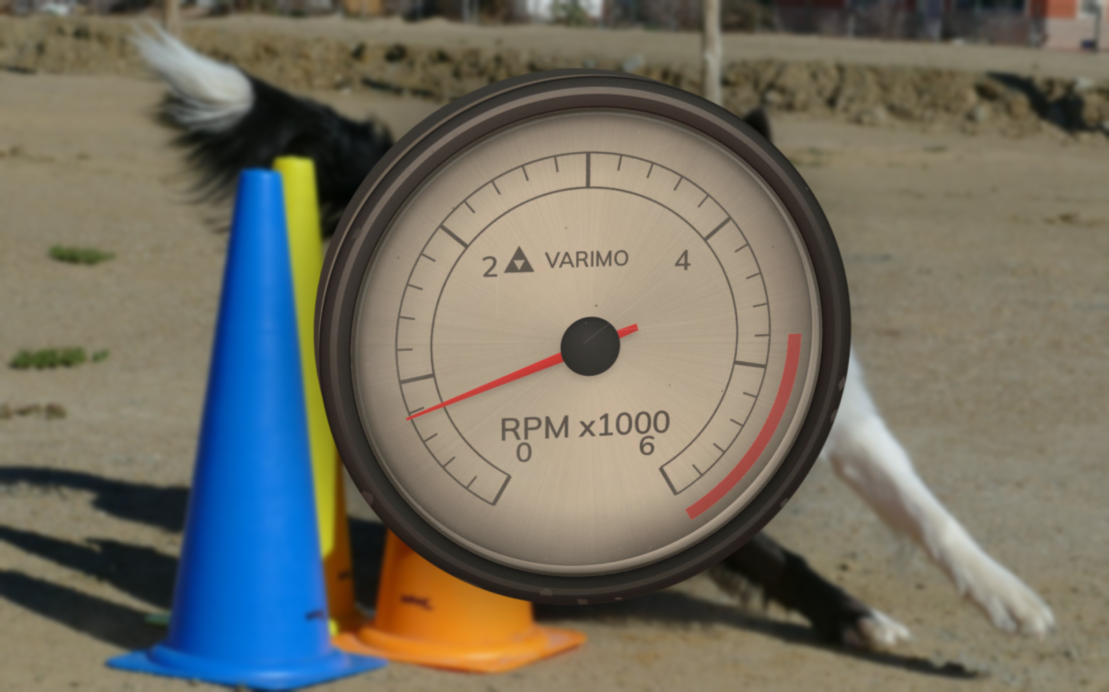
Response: 800 rpm
